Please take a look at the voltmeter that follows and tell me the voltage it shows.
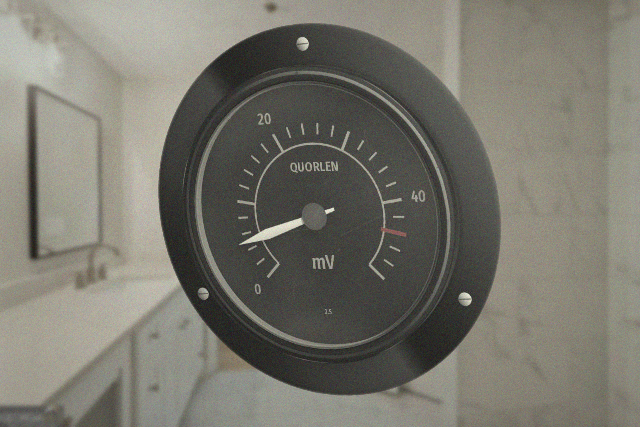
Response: 5 mV
